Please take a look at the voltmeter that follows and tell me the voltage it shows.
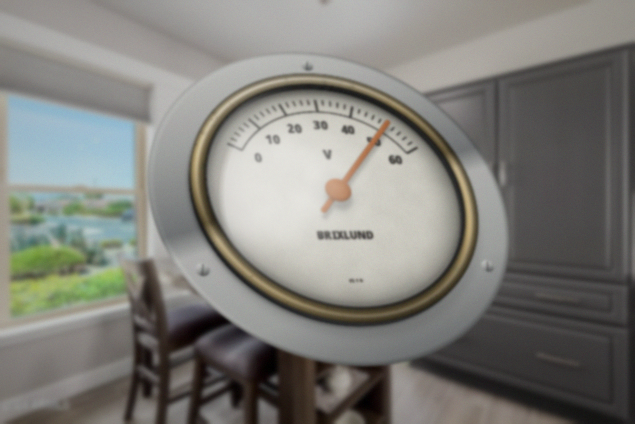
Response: 50 V
